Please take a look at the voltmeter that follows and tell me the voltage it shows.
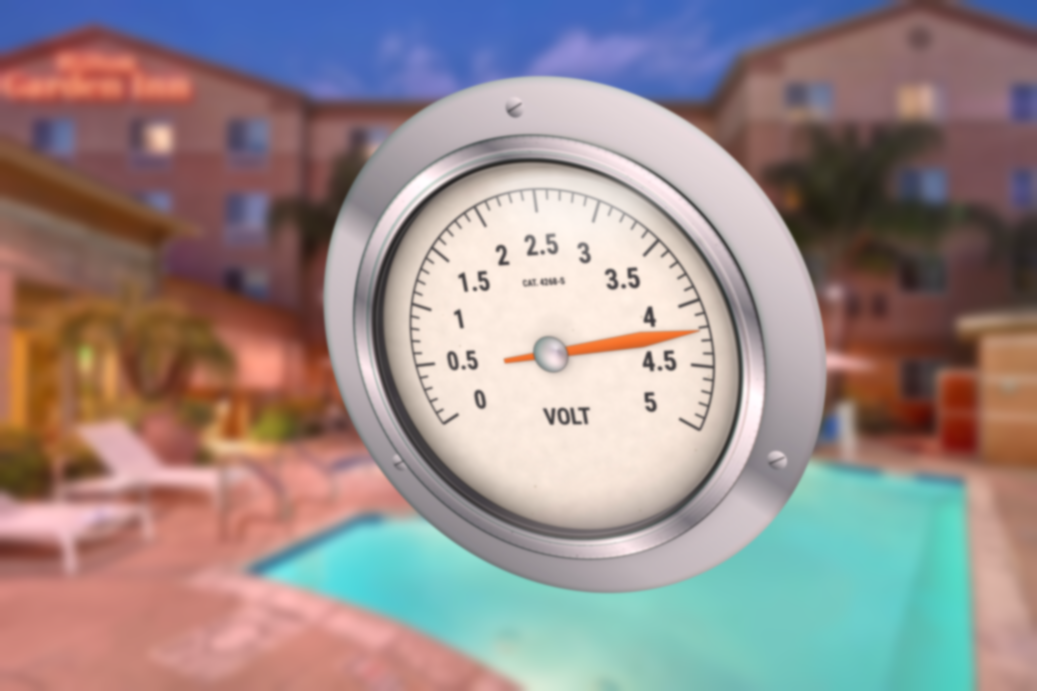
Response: 4.2 V
